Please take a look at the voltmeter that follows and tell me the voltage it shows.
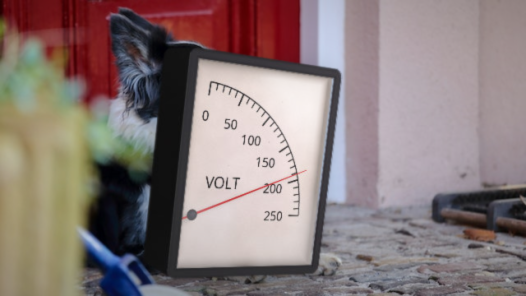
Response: 190 V
